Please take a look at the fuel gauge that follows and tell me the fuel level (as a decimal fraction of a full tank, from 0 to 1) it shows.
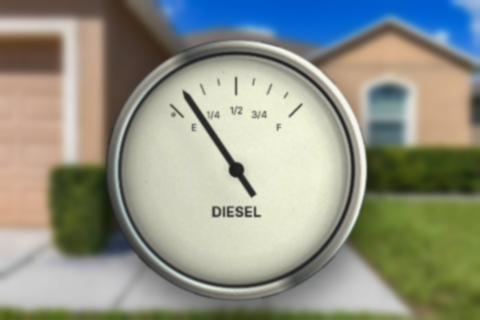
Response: 0.125
